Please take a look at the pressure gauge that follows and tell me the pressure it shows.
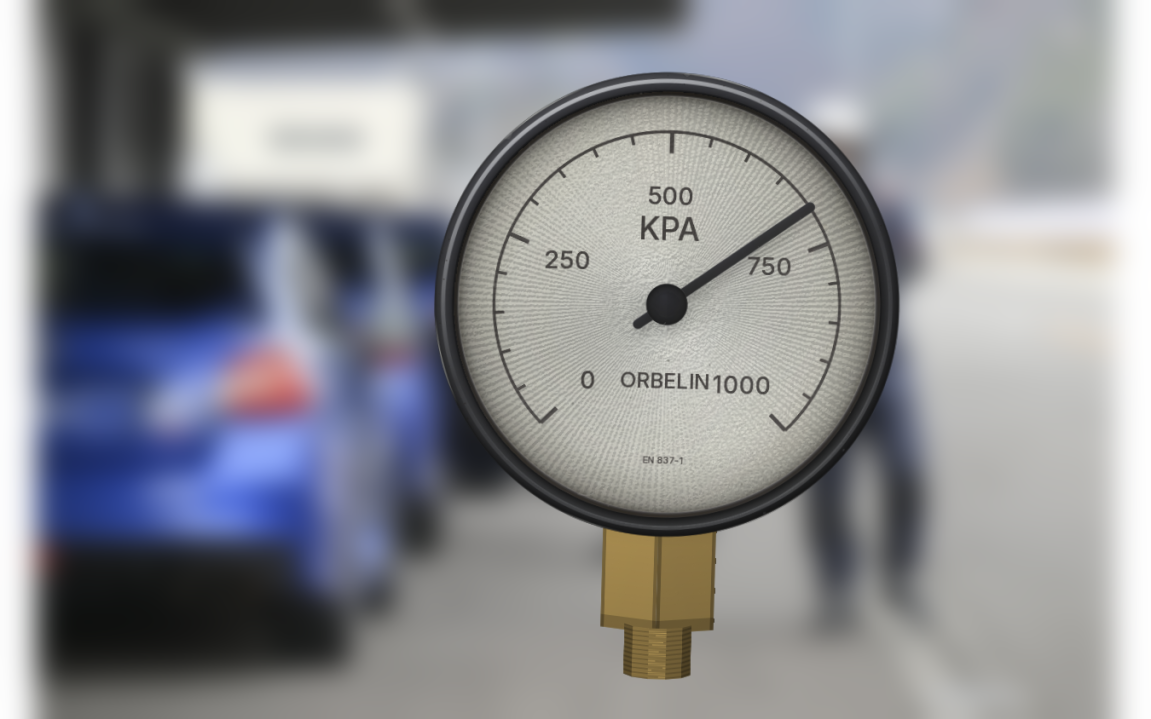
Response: 700 kPa
